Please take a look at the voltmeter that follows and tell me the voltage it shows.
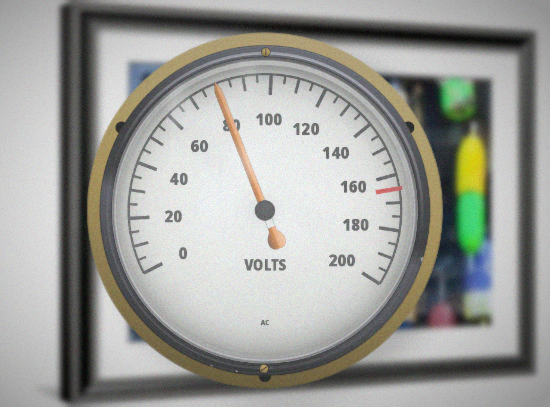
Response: 80 V
